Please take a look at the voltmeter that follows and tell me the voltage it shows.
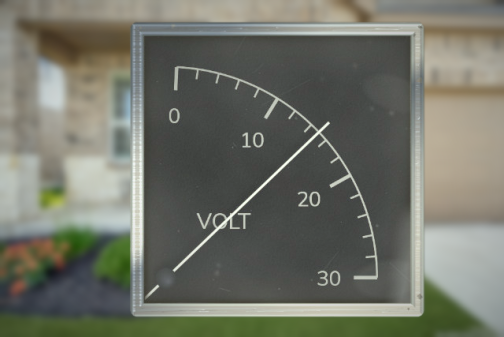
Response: 15 V
